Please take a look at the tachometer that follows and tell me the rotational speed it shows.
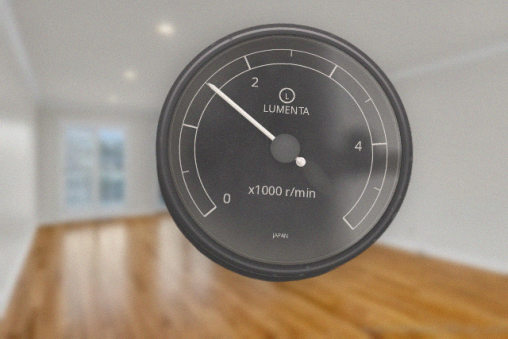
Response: 1500 rpm
